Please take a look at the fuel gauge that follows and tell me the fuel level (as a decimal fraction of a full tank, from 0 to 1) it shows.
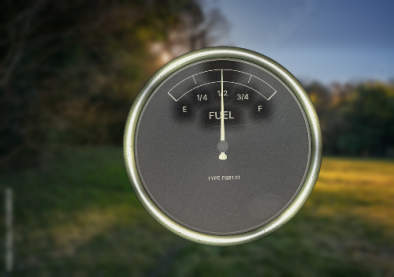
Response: 0.5
